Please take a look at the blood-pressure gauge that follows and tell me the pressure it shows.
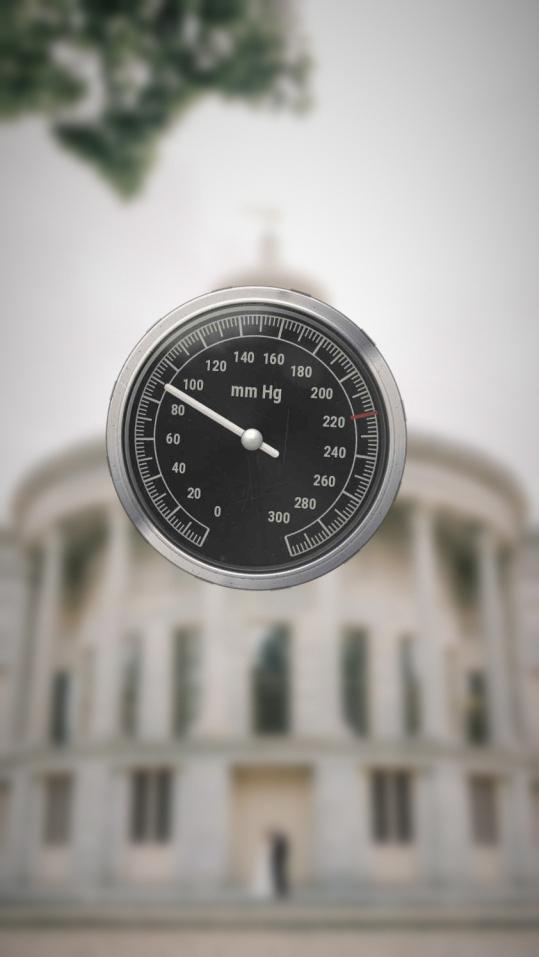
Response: 90 mmHg
